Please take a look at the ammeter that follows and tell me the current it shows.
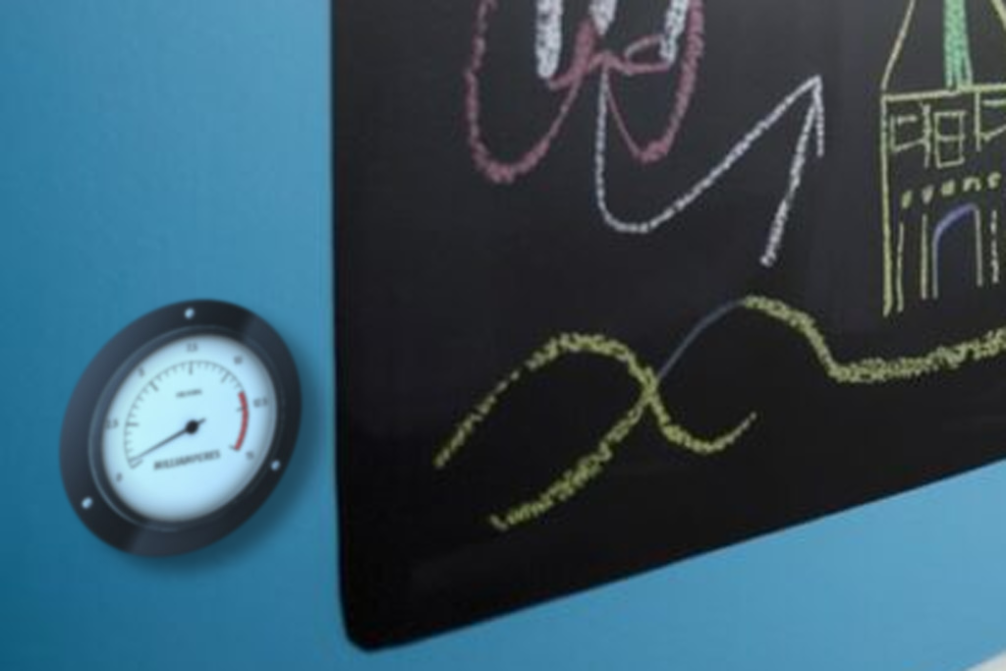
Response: 0.5 mA
